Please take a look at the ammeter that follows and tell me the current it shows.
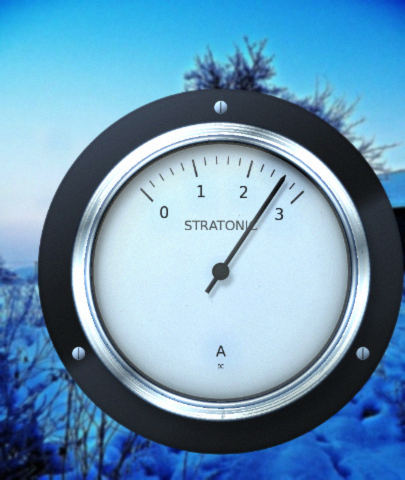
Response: 2.6 A
